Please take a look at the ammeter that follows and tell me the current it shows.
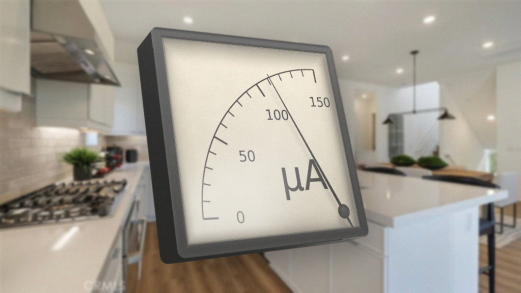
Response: 110 µA
